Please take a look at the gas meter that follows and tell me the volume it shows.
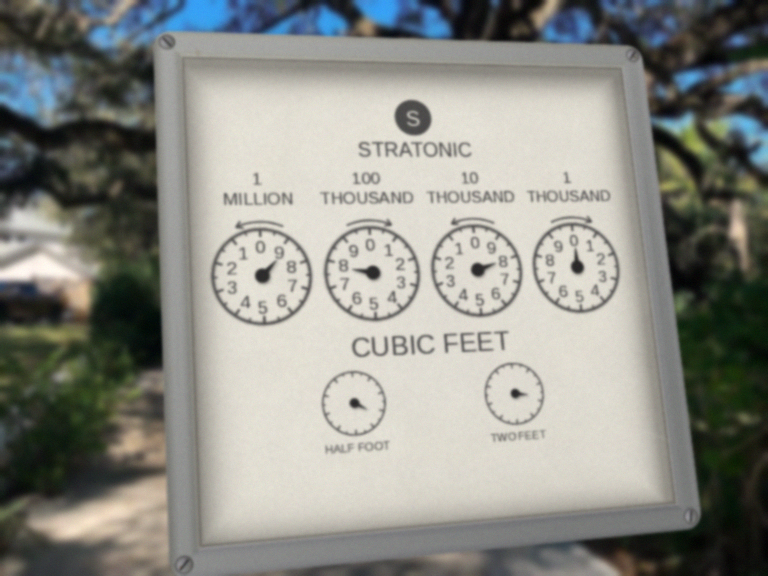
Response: 878000 ft³
